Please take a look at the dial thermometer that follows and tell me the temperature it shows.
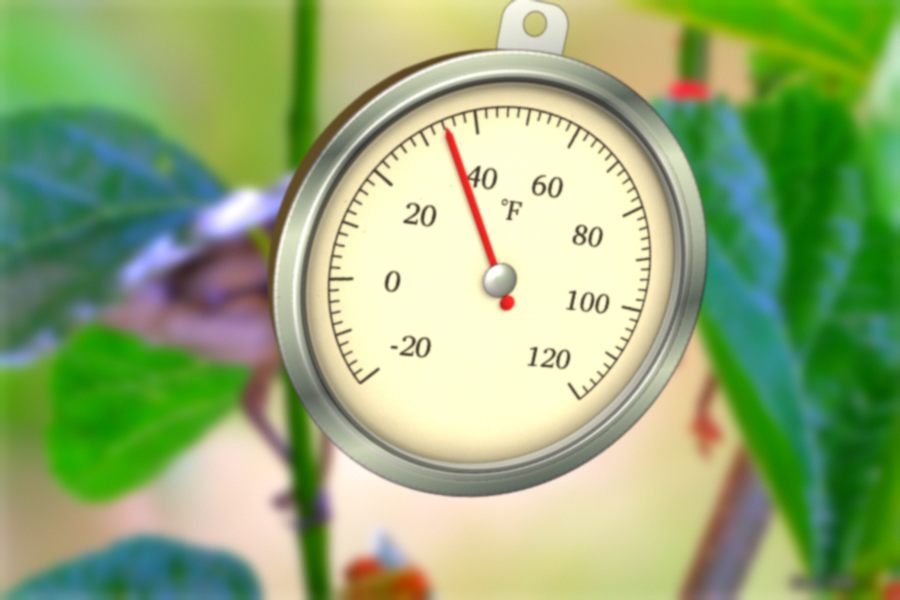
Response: 34 °F
